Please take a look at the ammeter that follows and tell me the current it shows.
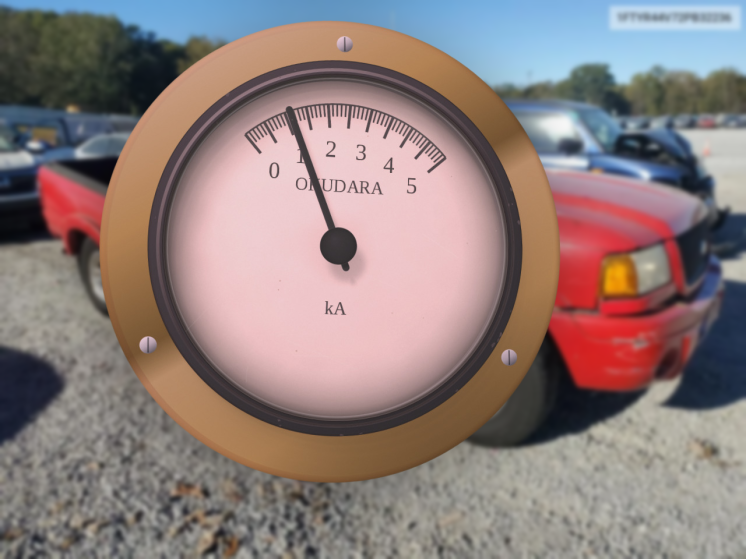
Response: 1.1 kA
